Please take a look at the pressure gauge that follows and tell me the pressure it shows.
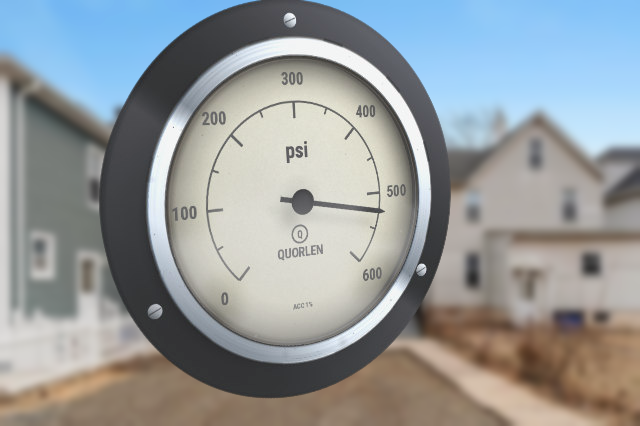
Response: 525 psi
